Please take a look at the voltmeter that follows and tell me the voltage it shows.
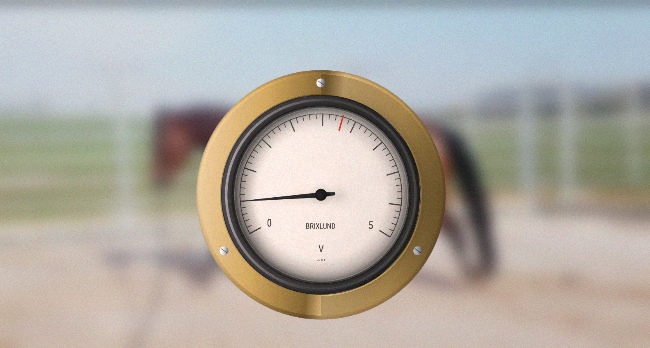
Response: 0.5 V
